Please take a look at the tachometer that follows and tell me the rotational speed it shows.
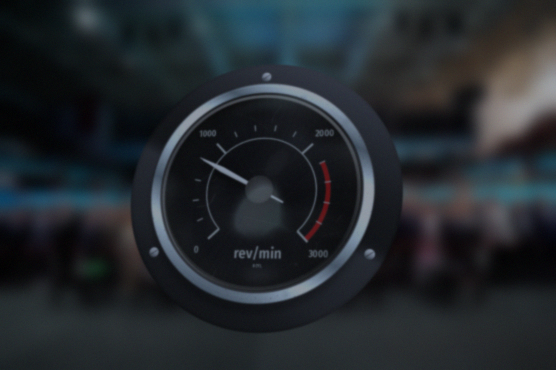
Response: 800 rpm
